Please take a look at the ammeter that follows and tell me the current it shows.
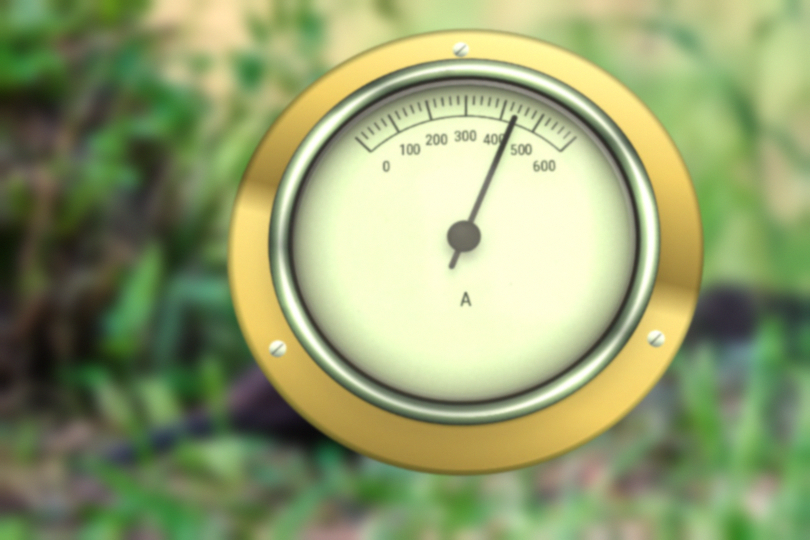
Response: 440 A
